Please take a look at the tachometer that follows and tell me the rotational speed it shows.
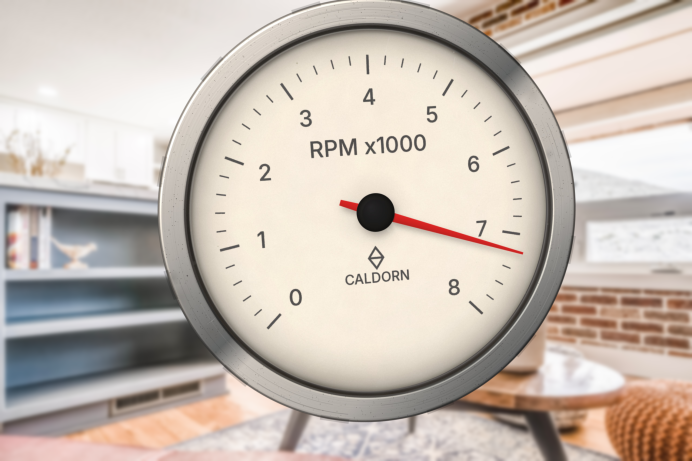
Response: 7200 rpm
